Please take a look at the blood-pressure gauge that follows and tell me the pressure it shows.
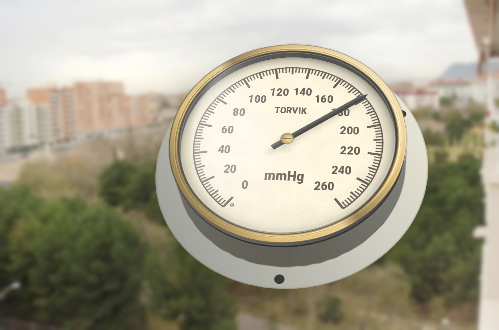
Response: 180 mmHg
